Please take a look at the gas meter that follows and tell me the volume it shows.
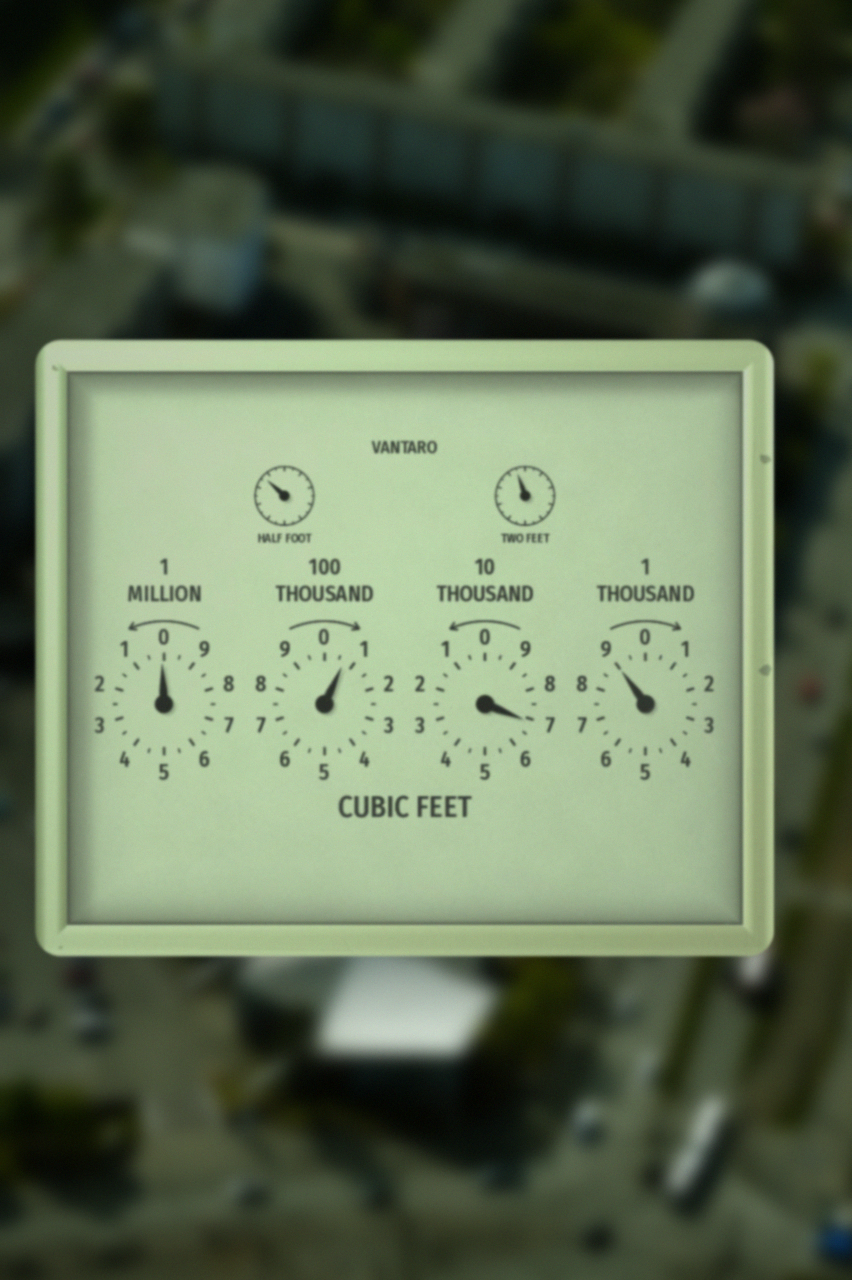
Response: 6900 ft³
